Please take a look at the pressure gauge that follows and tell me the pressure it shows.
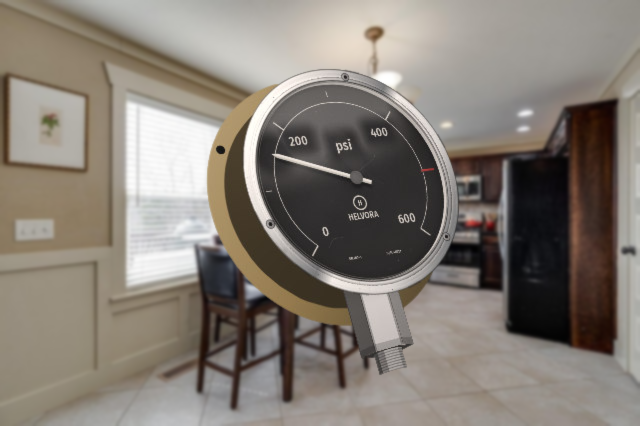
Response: 150 psi
